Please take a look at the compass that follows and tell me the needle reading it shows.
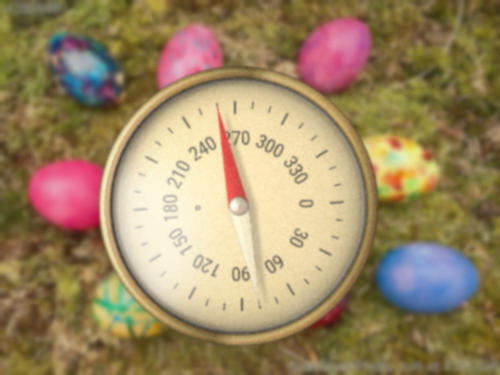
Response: 260 °
